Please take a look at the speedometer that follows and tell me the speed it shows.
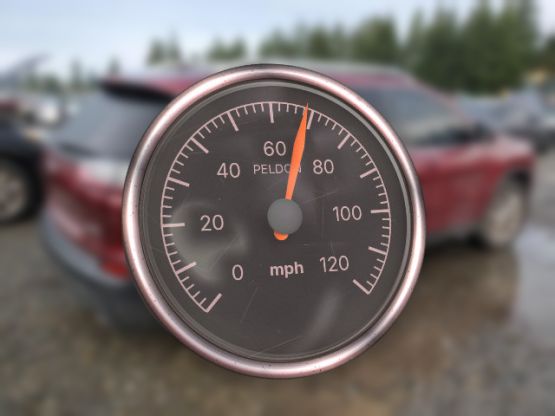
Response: 68 mph
